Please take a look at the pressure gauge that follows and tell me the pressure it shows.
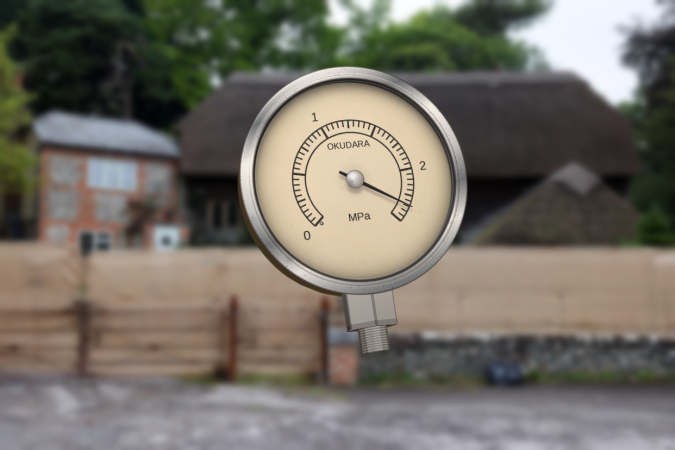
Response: 2.35 MPa
